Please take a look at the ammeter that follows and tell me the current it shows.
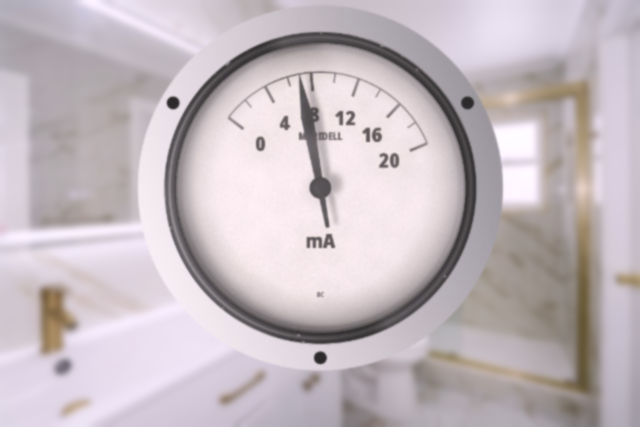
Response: 7 mA
